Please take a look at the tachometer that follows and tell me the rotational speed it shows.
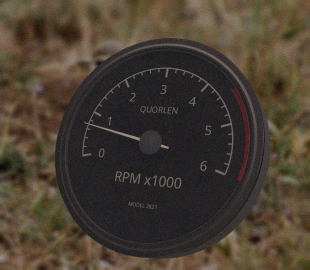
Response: 700 rpm
